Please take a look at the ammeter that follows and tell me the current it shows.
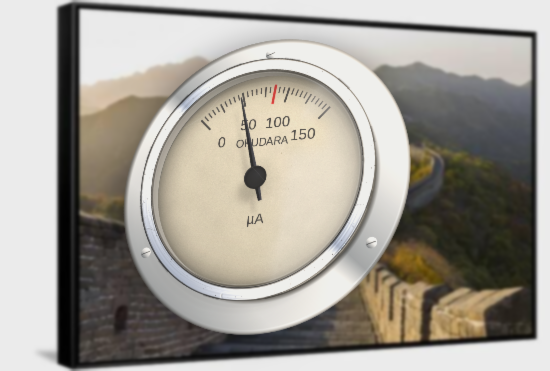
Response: 50 µA
